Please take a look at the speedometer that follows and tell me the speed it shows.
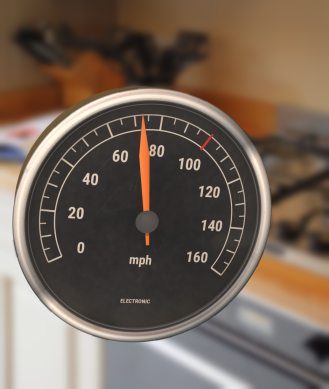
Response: 72.5 mph
